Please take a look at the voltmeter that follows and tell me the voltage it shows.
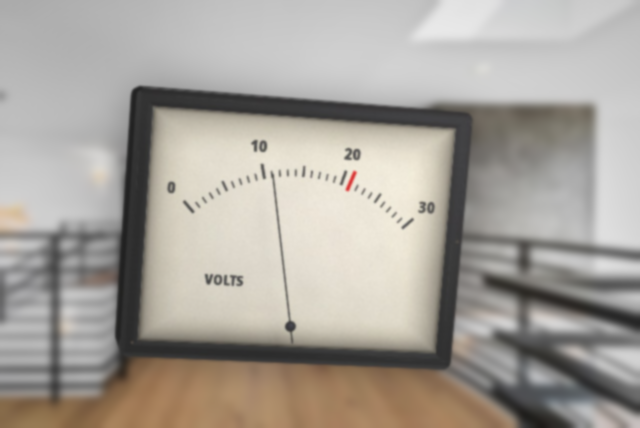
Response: 11 V
